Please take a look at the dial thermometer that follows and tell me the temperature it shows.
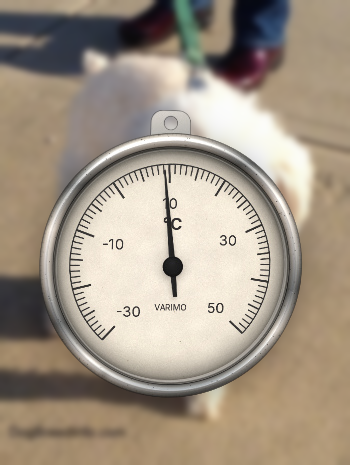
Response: 9 °C
